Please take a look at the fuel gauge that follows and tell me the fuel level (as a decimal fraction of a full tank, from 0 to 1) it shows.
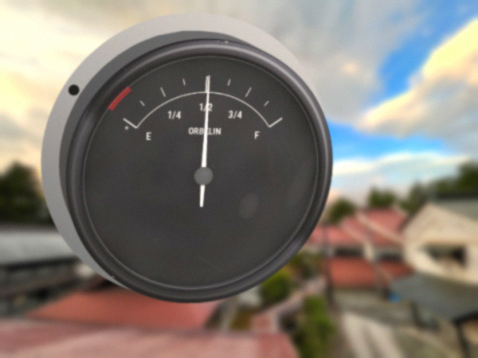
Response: 0.5
